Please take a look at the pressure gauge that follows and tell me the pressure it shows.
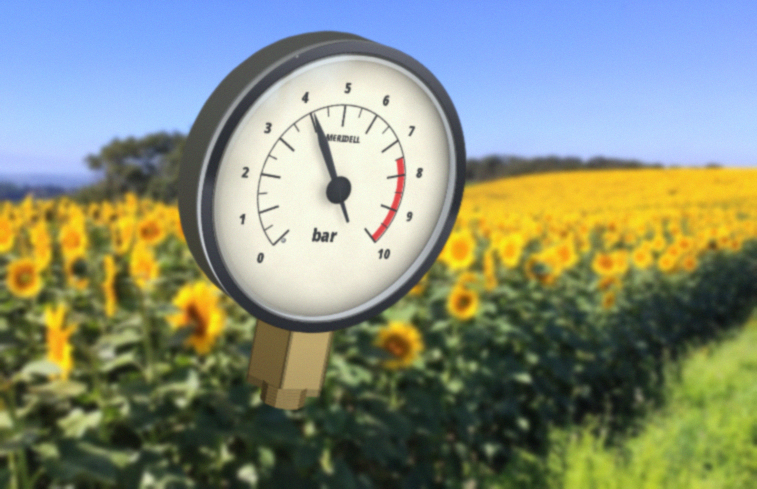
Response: 4 bar
